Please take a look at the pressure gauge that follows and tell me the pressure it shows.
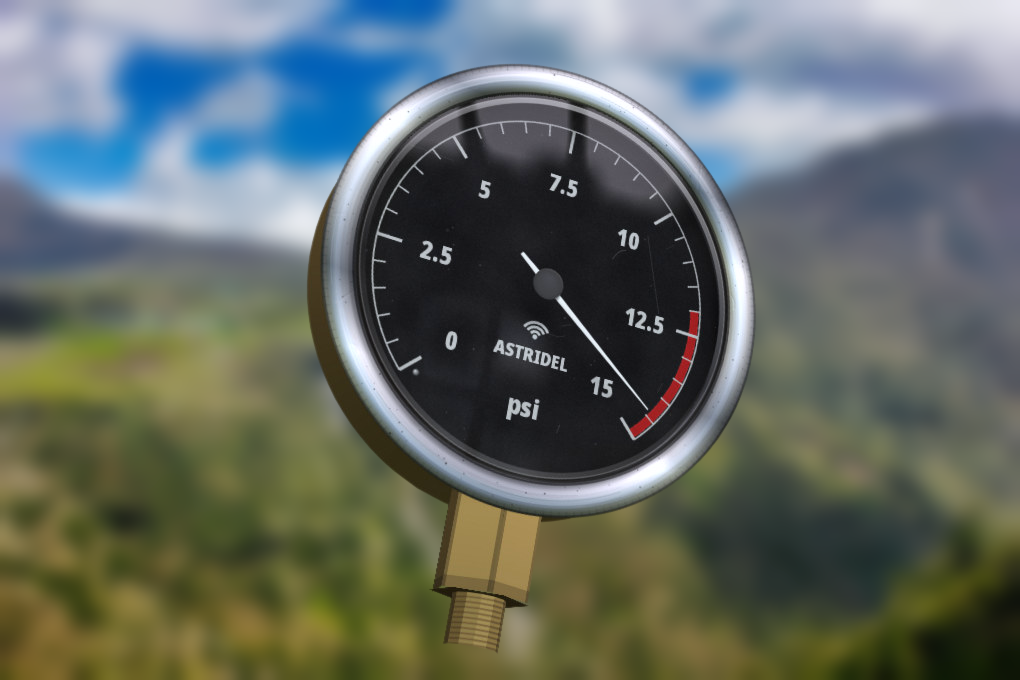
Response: 14.5 psi
